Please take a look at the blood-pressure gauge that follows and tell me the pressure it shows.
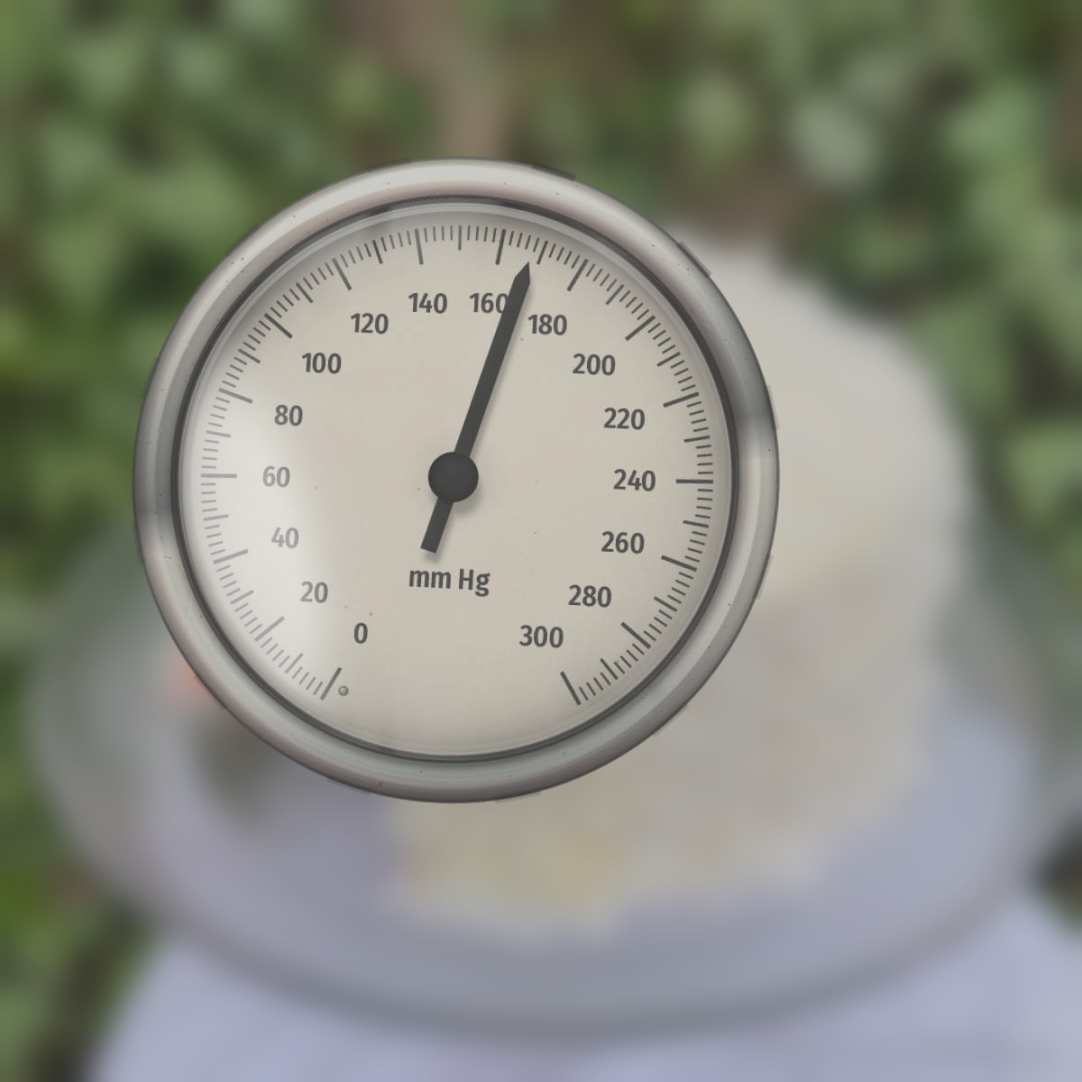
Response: 168 mmHg
